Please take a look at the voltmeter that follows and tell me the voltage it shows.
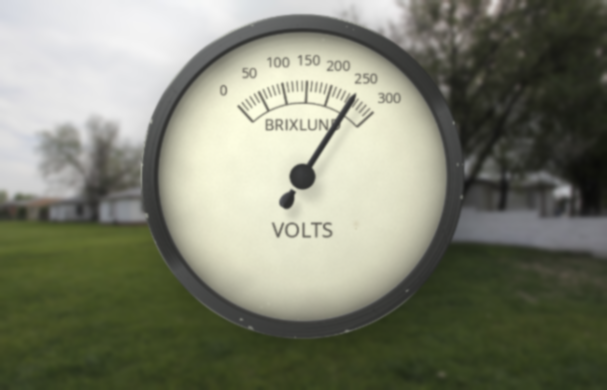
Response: 250 V
